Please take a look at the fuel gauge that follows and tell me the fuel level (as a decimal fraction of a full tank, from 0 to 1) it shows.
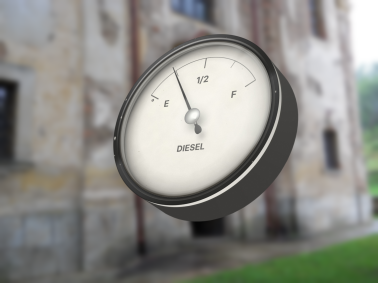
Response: 0.25
